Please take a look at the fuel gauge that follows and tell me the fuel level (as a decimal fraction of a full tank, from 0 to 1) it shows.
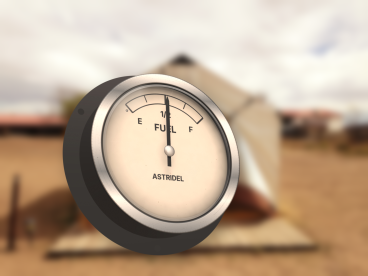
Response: 0.5
